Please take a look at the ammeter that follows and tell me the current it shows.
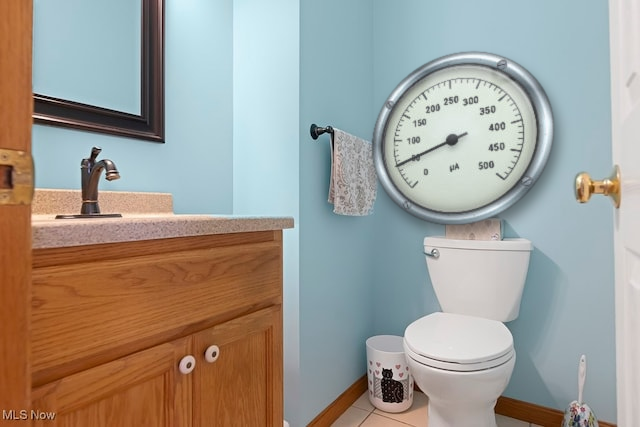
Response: 50 µA
